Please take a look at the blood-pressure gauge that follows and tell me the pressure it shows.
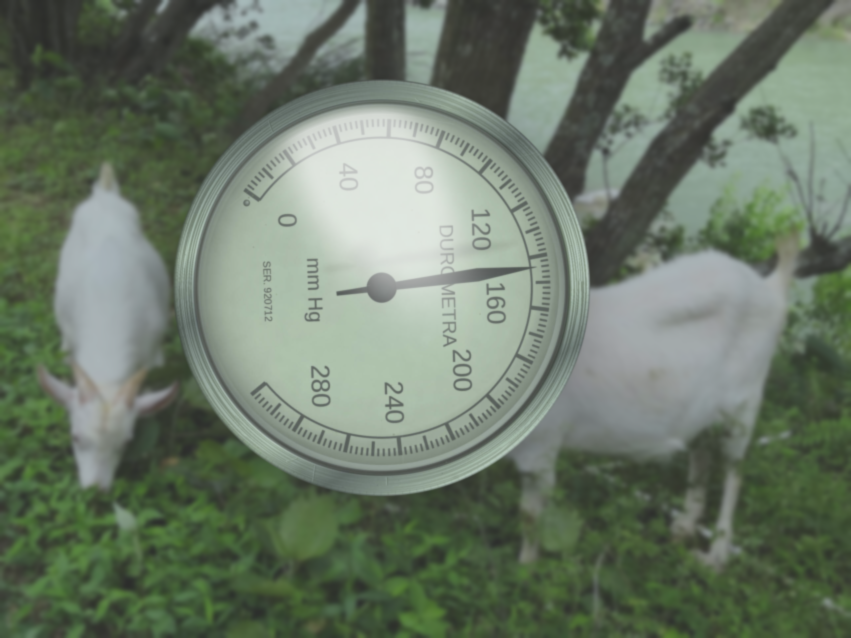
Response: 144 mmHg
